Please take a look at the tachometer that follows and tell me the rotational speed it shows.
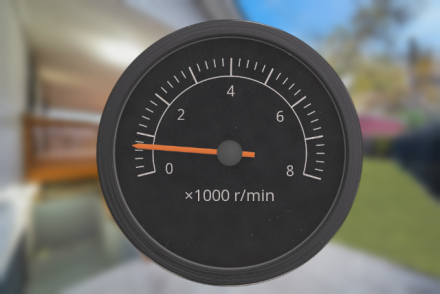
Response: 700 rpm
